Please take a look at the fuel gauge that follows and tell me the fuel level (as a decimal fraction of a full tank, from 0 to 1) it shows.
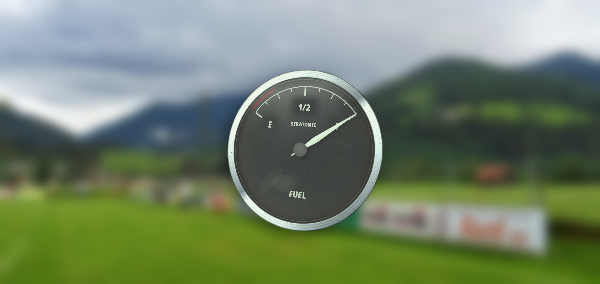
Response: 1
